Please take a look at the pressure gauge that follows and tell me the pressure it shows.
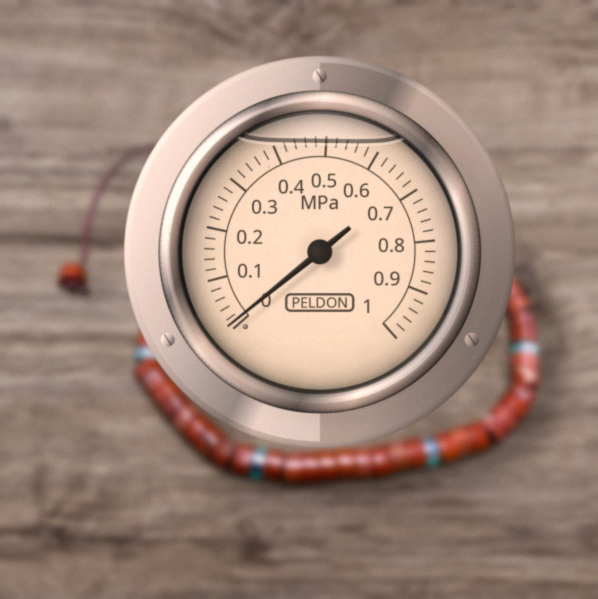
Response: 0.01 MPa
